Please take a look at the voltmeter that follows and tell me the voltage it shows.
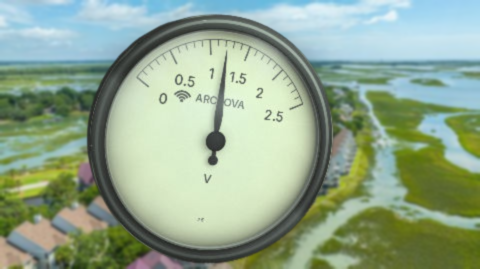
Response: 1.2 V
